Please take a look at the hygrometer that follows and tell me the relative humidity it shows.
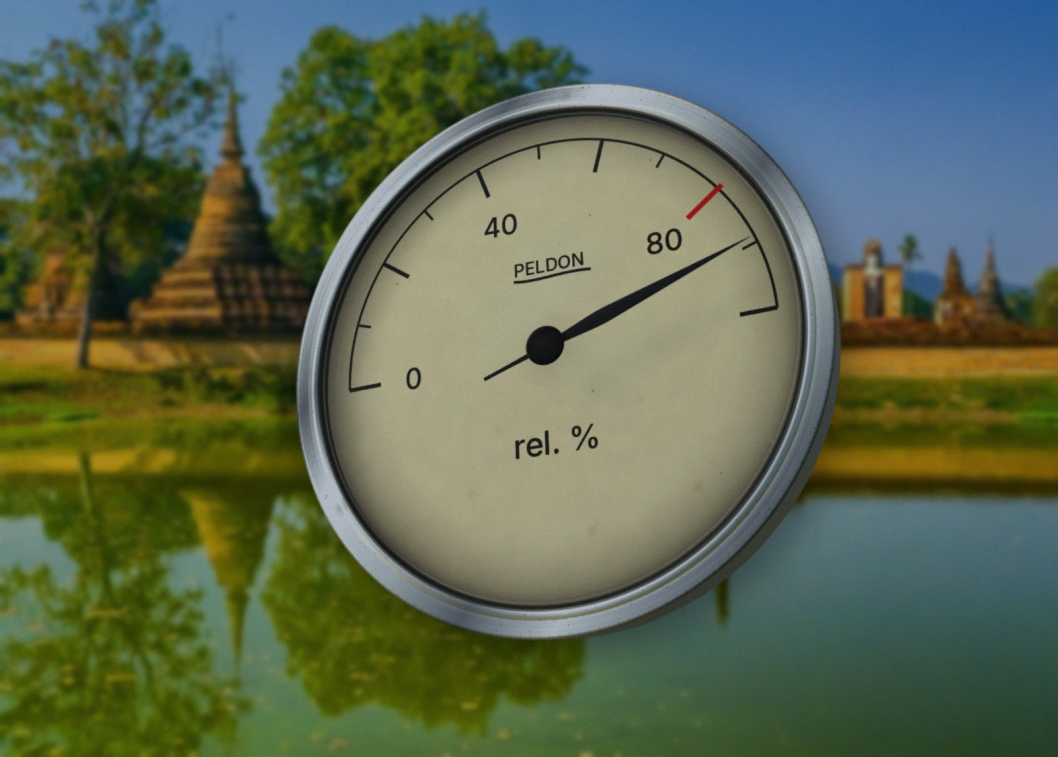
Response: 90 %
